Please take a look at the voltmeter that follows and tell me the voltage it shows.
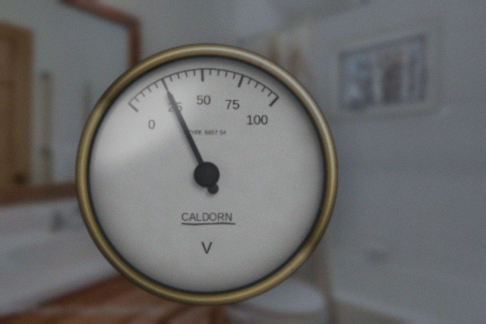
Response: 25 V
